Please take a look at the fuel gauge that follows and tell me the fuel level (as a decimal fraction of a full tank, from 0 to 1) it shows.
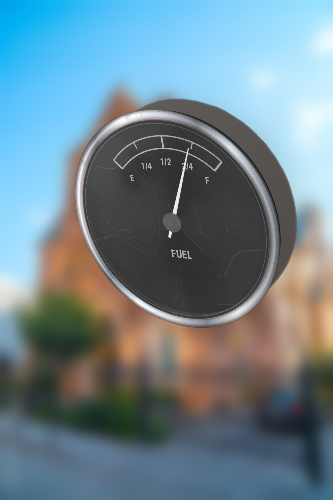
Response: 0.75
